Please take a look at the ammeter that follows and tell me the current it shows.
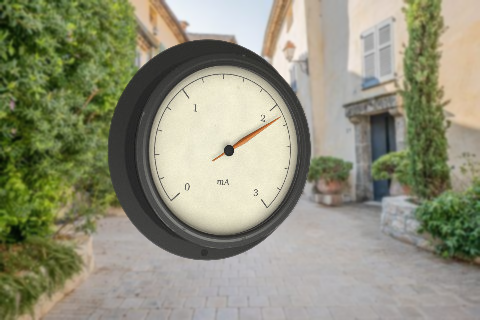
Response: 2.1 mA
